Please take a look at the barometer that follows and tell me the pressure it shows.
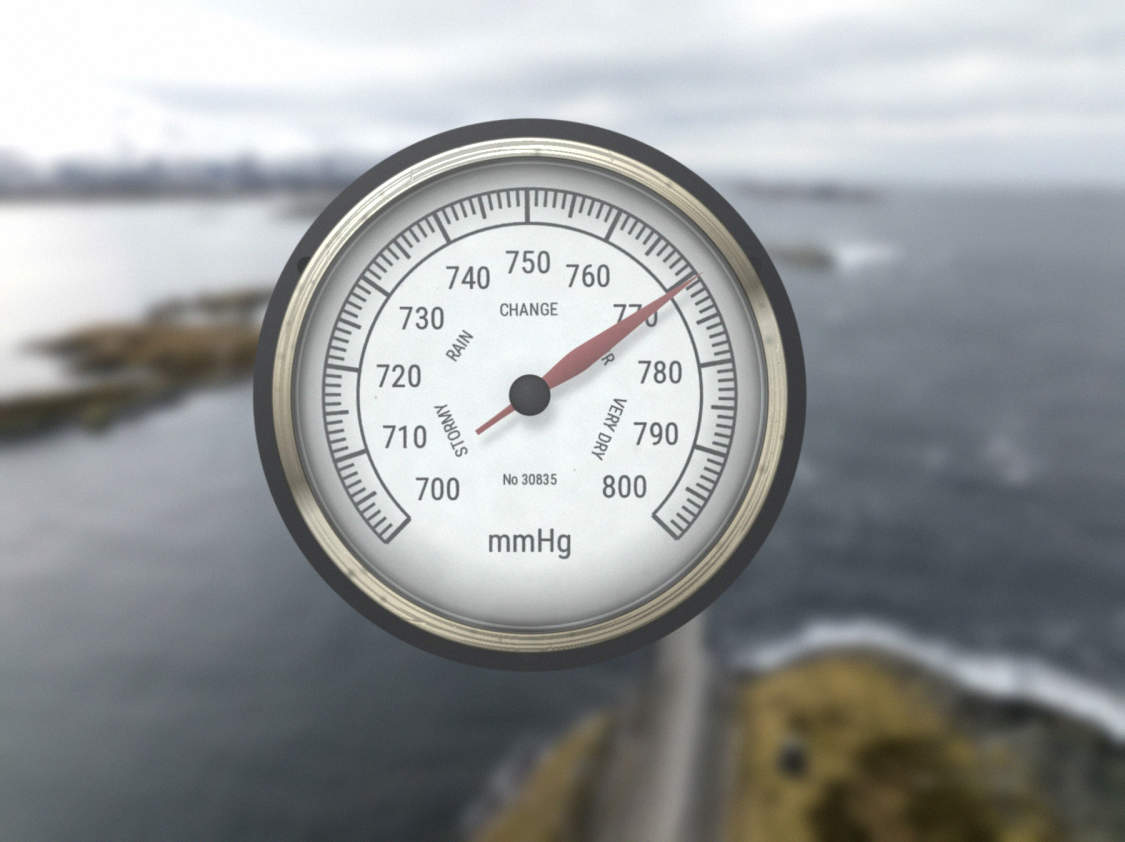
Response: 770.5 mmHg
